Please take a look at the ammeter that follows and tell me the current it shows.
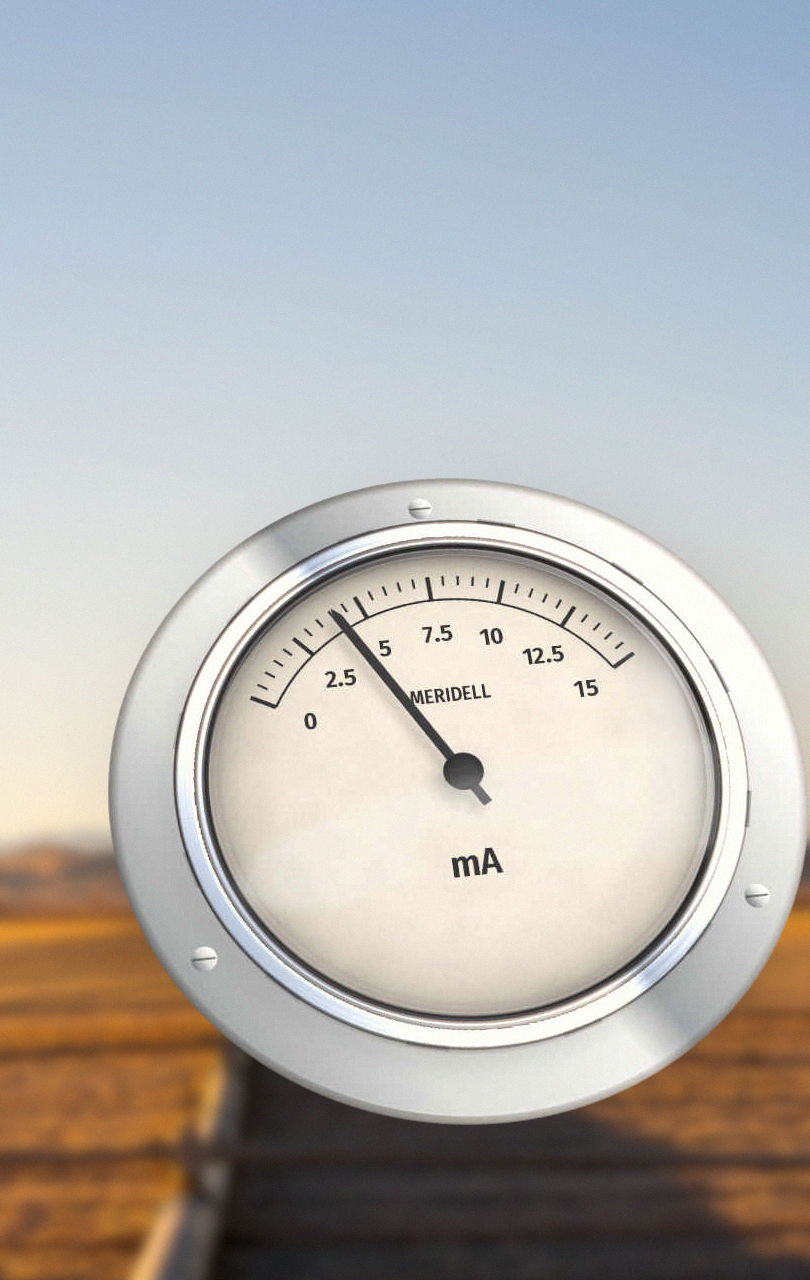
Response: 4 mA
